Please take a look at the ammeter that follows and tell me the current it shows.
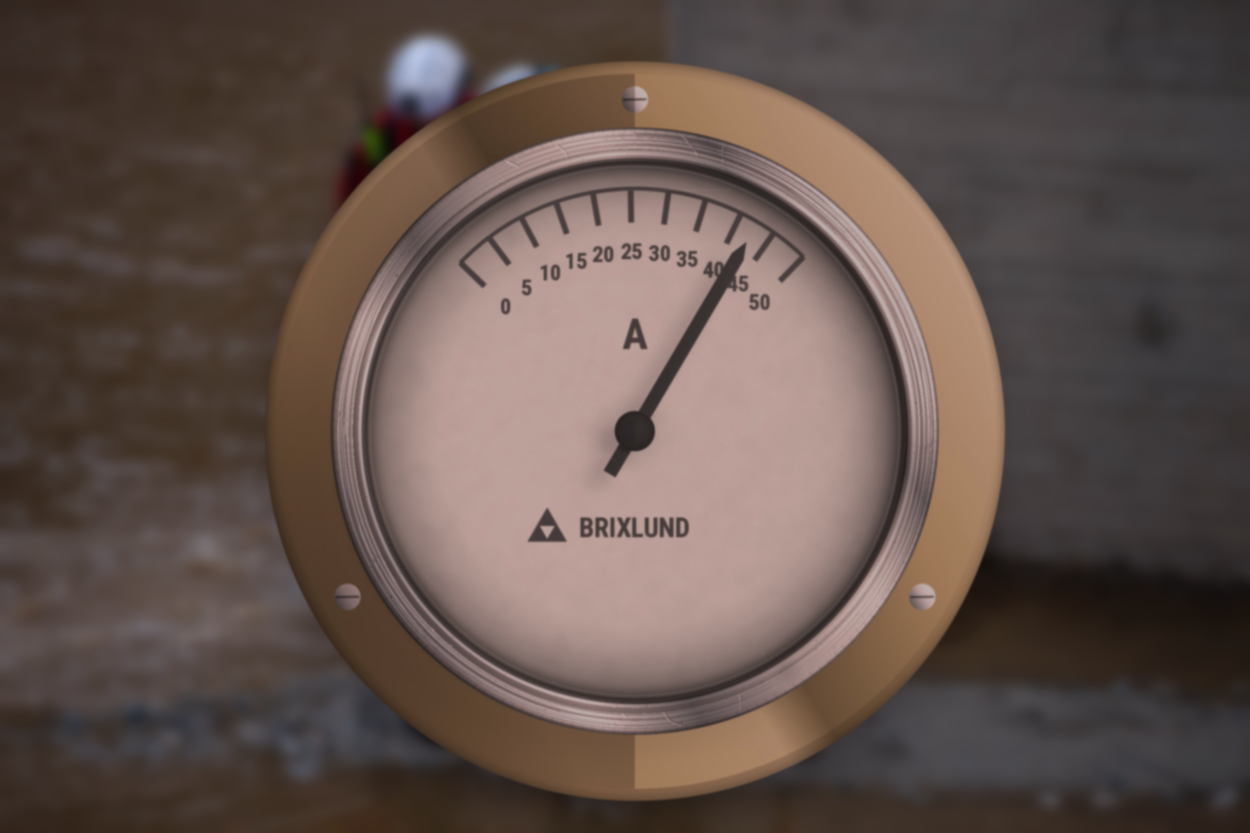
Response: 42.5 A
